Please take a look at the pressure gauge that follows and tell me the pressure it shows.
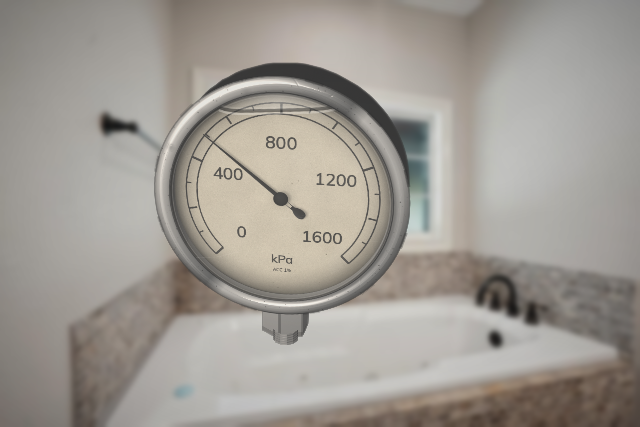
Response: 500 kPa
